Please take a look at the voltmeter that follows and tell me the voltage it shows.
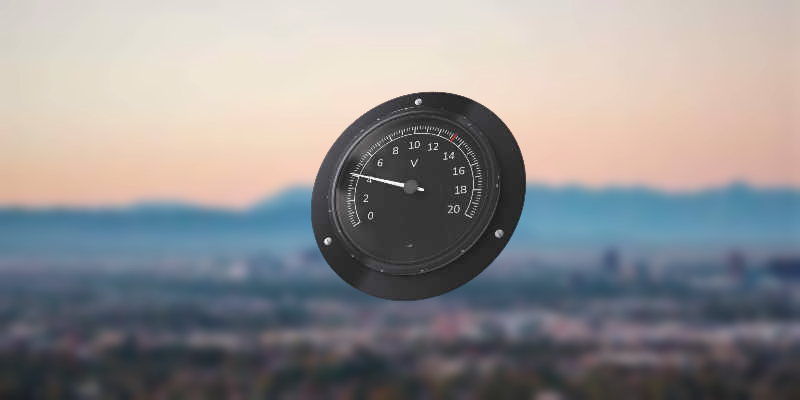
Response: 4 V
